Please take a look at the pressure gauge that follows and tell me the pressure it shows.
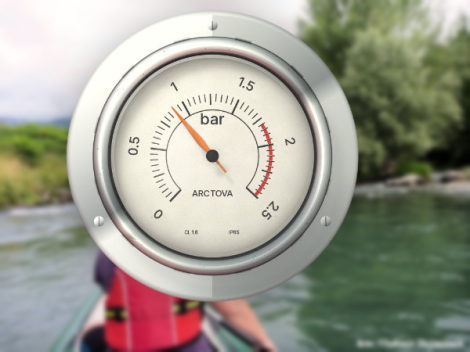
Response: 0.9 bar
